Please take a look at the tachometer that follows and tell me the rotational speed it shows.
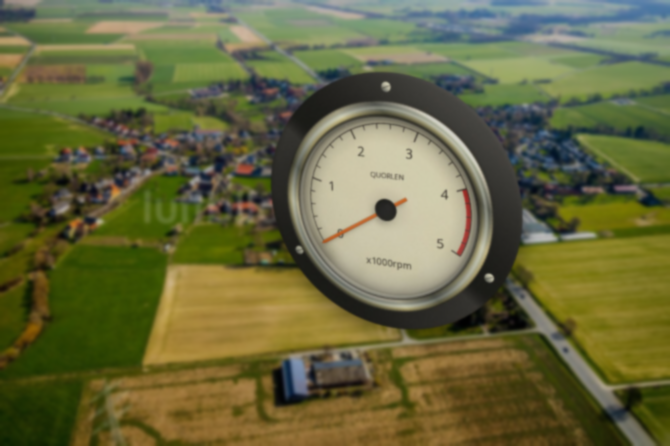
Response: 0 rpm
